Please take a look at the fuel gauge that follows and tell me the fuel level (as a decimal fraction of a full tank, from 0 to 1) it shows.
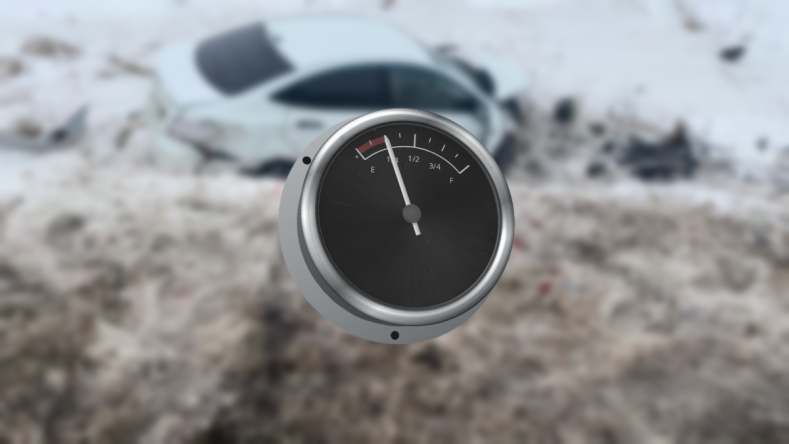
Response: 0.25
